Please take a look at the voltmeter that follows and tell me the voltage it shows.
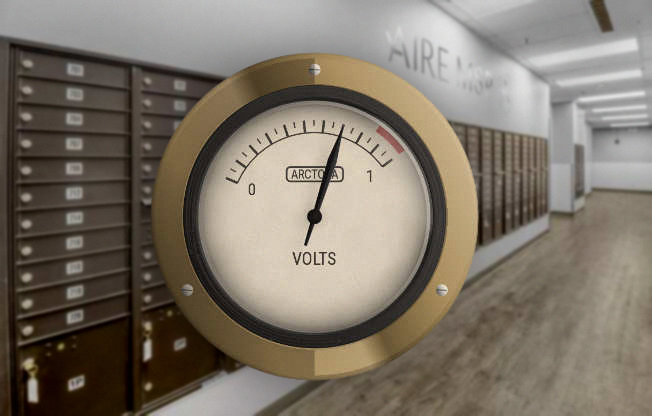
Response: 0.7 V
